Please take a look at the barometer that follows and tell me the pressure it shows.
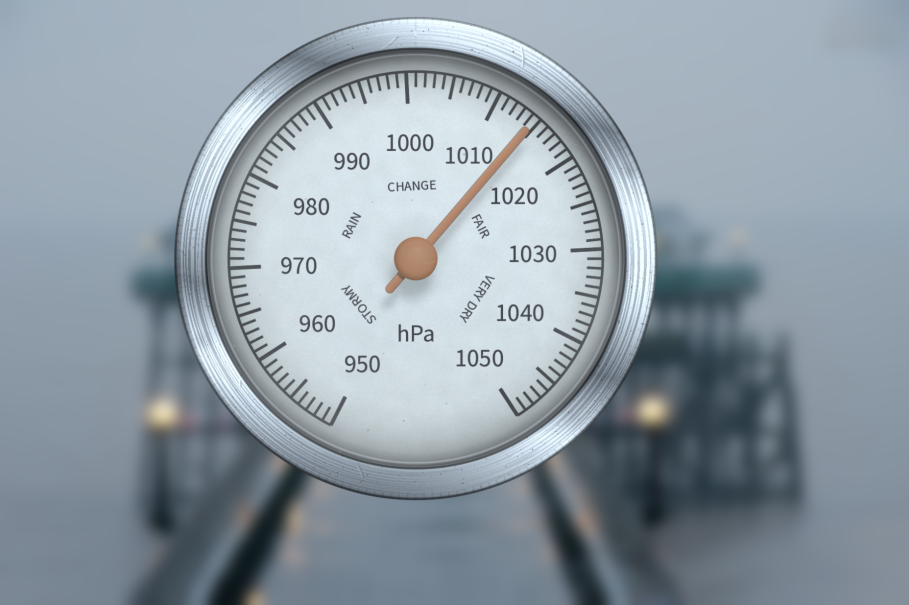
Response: 1014.5 hPa
